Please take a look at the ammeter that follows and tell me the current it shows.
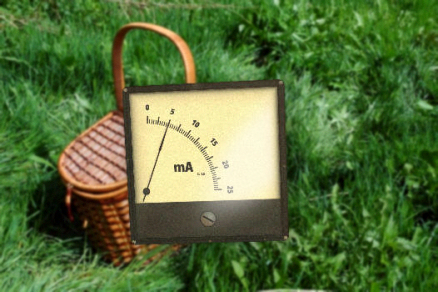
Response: 5 mA
